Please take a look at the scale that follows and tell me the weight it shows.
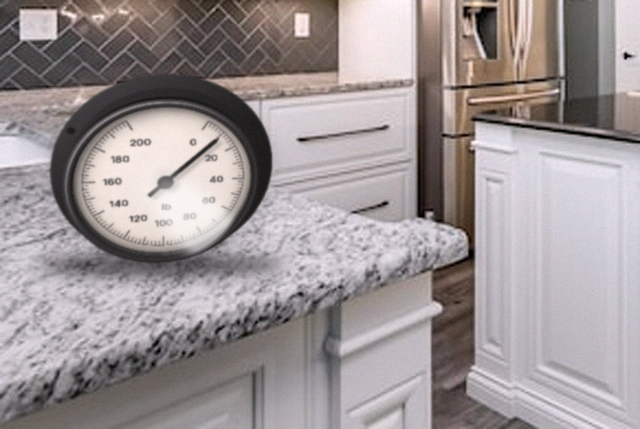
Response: 10 lb
